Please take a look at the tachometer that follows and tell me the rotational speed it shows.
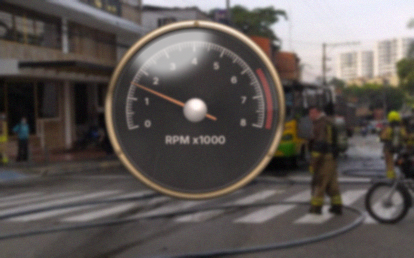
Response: 1500 rpm
